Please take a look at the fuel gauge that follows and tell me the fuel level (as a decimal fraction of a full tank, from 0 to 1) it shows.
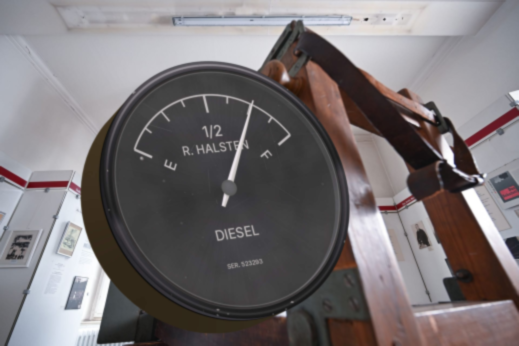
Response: 0.75
